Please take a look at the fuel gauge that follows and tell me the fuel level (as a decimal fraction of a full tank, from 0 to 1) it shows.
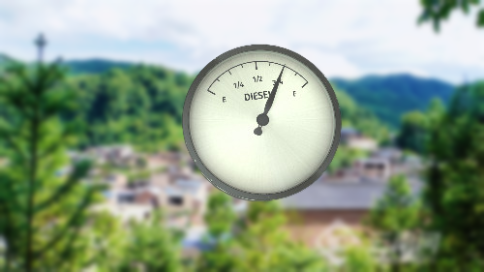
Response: 0.75
